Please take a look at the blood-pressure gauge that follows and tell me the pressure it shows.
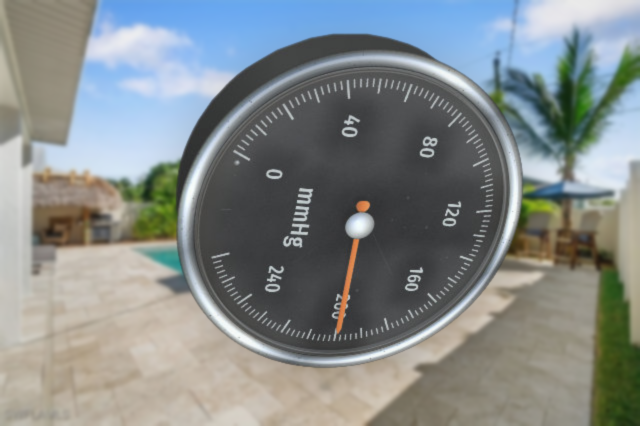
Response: 200 mmHg
